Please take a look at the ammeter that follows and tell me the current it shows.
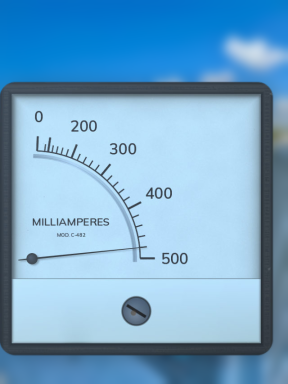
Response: 480 mA
